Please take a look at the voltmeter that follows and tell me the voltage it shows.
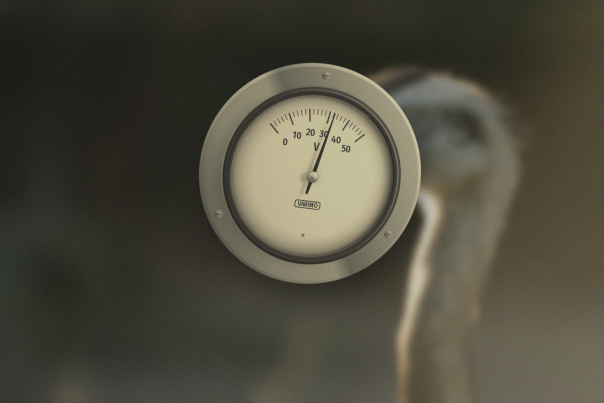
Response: 32 V
